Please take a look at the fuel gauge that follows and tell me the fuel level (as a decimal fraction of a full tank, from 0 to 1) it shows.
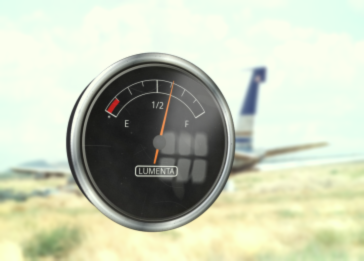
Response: 0.625
